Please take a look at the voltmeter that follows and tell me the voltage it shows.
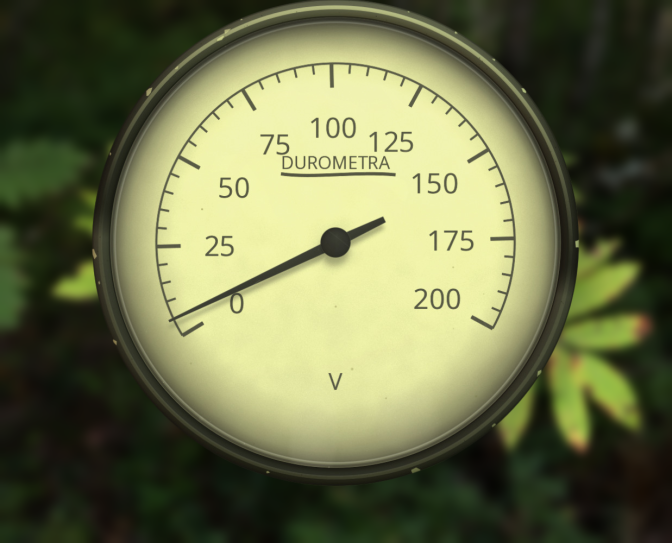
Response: 5 V
